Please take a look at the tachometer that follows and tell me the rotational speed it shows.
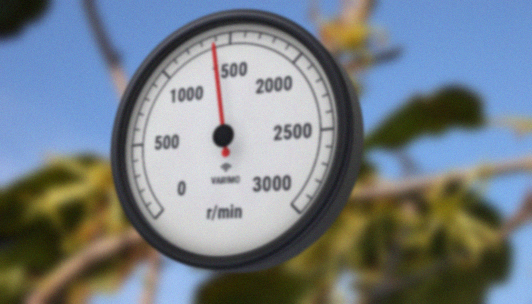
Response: 1400 rpm
